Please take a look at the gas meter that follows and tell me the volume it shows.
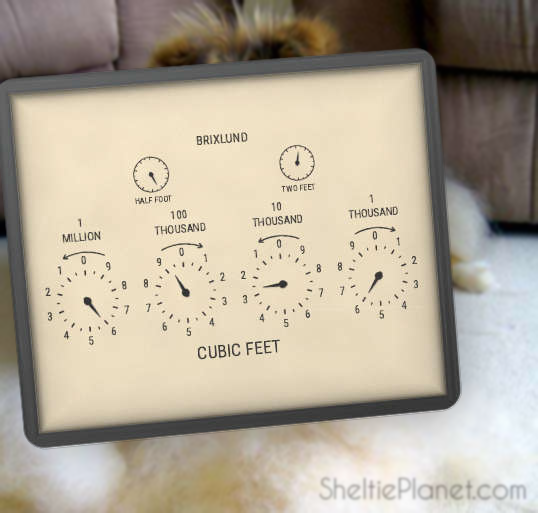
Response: 592600 ft³
